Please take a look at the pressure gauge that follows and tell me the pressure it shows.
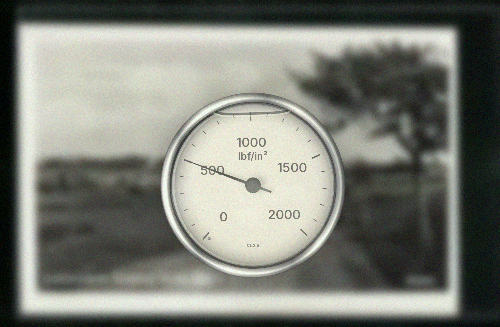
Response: 500 psi
